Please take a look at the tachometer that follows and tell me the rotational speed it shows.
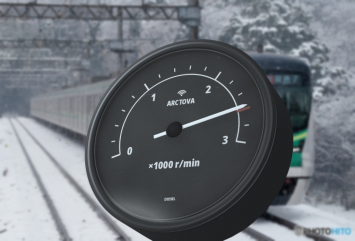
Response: 2600 rpm
